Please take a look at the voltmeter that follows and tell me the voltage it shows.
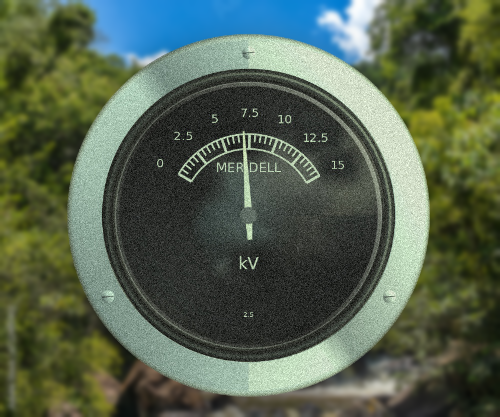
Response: 7 kV
